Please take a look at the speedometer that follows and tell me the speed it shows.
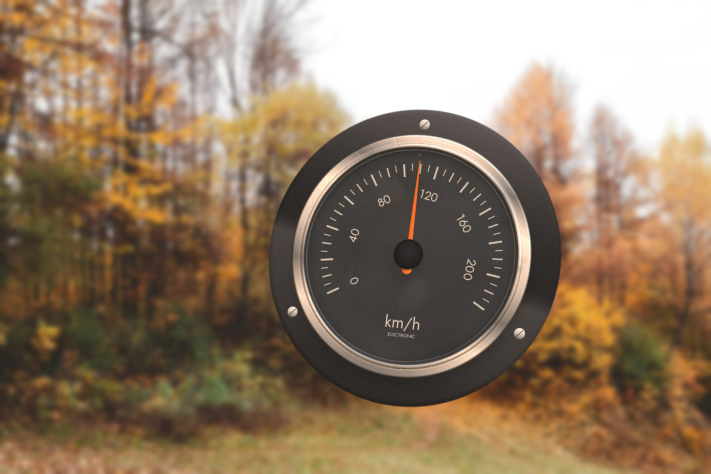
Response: 110 km/h
